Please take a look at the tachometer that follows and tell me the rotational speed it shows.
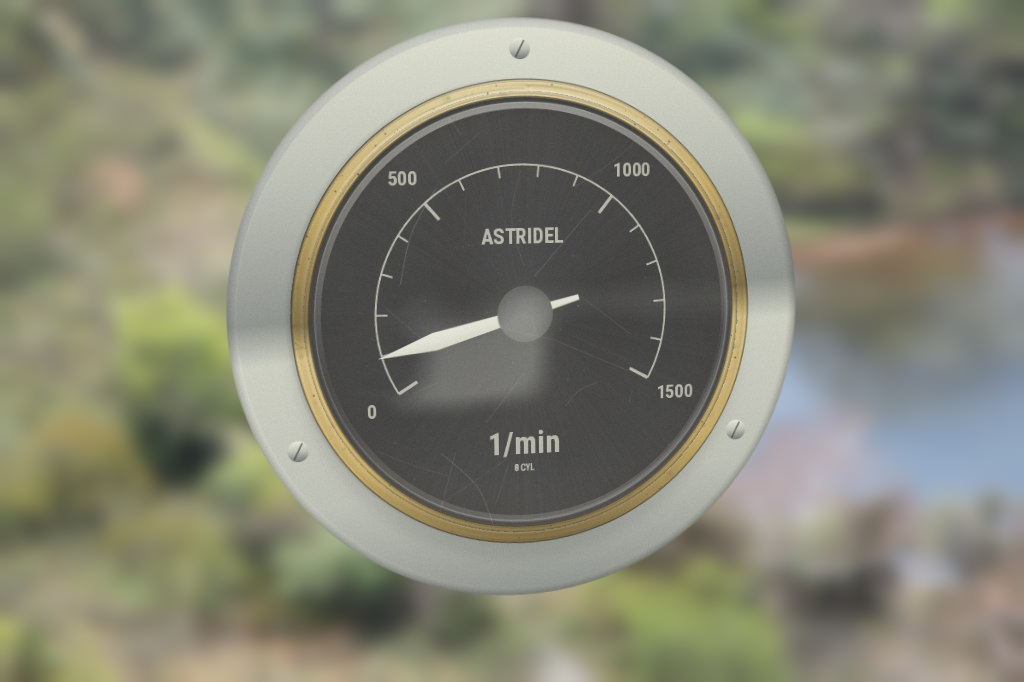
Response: 100 rpm
